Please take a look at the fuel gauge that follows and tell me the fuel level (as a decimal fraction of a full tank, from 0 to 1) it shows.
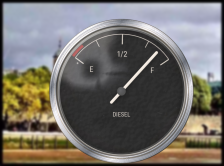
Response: 0.875
